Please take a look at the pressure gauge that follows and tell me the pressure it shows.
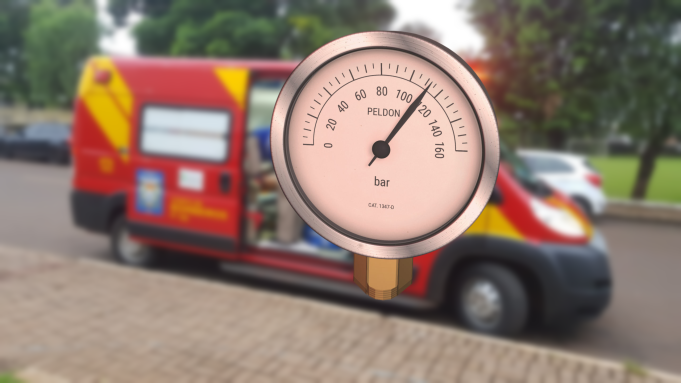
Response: 112.5 bar
